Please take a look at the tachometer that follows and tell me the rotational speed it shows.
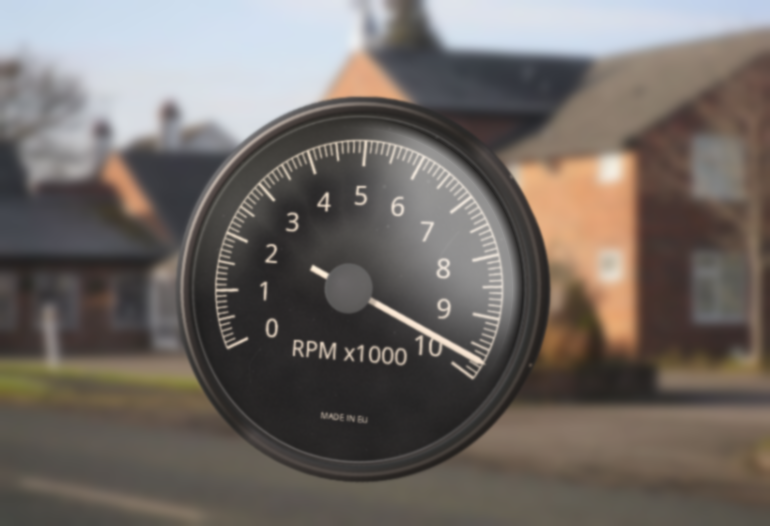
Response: 9700 rpm
